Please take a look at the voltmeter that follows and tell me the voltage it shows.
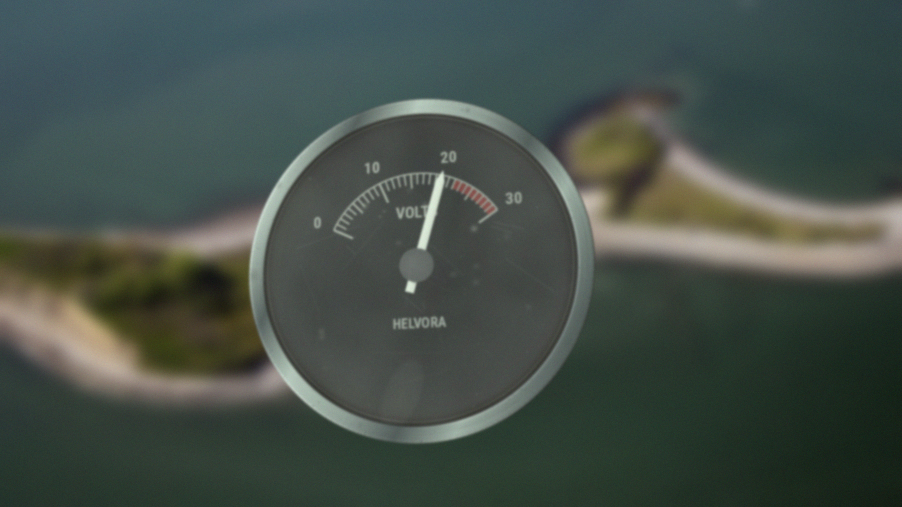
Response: 20 V
